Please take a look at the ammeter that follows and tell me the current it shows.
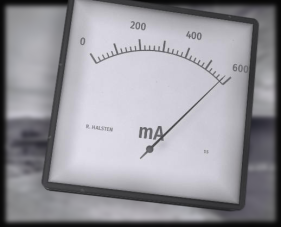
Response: 580 mA
